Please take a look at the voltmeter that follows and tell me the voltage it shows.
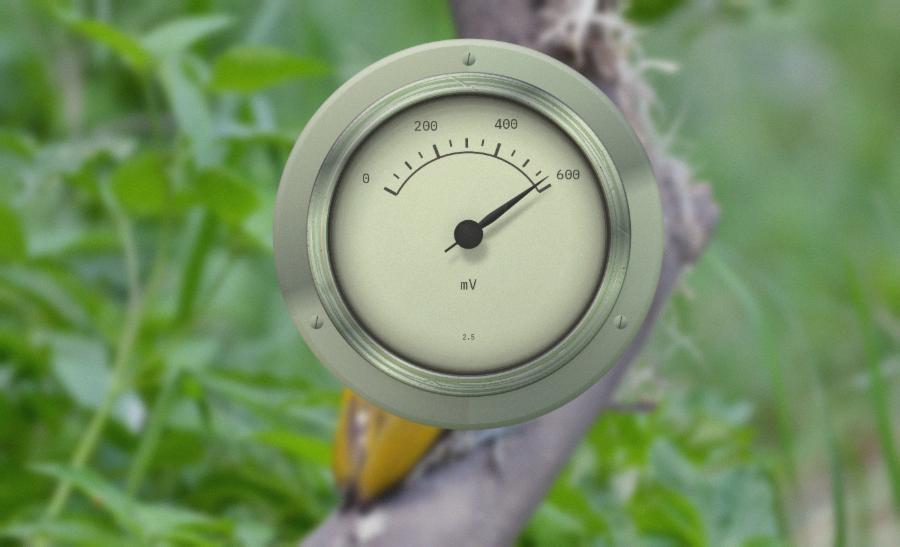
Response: 575 mV
